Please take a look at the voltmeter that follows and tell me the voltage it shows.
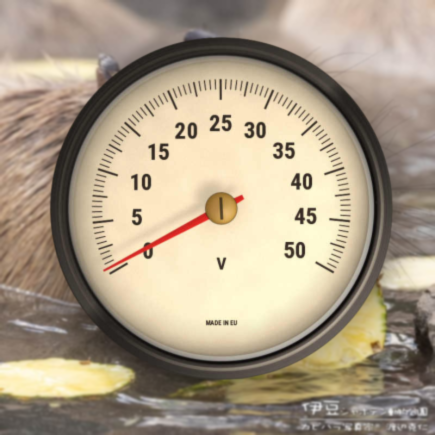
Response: 0.5 V
